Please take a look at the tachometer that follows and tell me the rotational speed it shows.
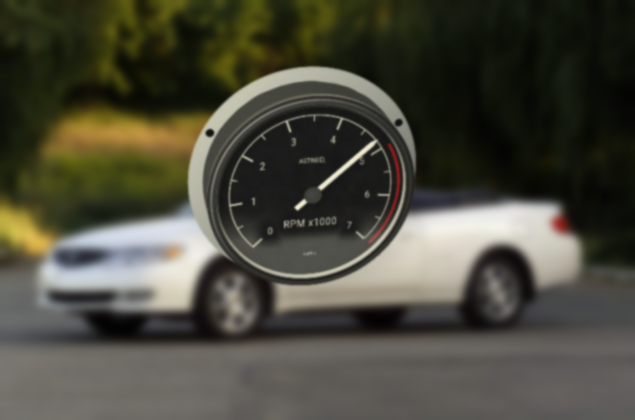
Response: 4750 rpm
